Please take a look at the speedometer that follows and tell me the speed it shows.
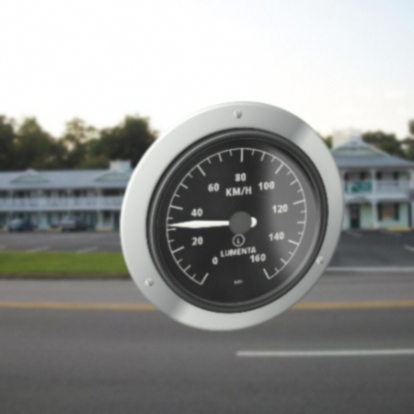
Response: 32.5 km/h
